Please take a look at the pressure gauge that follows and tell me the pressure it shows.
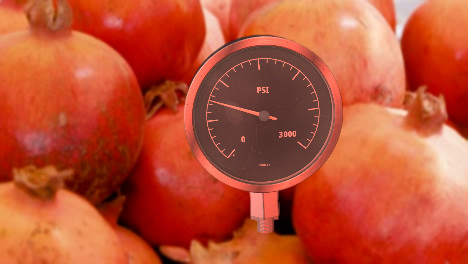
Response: 750 psi
